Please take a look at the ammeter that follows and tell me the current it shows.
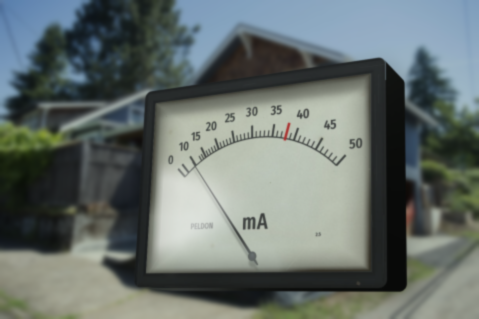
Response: 10 mA
